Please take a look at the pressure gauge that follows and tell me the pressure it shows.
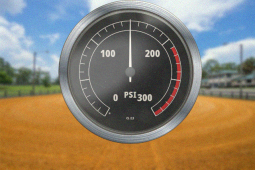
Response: 150 psi
